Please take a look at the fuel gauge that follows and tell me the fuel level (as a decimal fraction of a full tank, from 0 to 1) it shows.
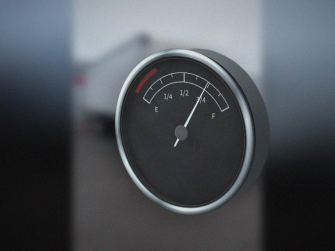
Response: 0.75
